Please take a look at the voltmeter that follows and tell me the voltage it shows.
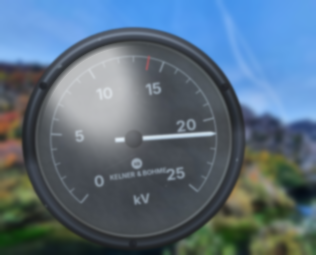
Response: 21 kV
